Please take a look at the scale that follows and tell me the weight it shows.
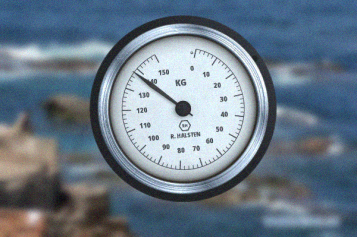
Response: 138 kg
